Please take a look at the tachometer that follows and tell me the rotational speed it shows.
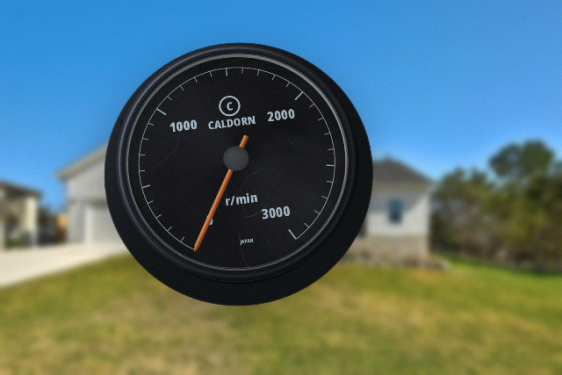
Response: 0 rpm
